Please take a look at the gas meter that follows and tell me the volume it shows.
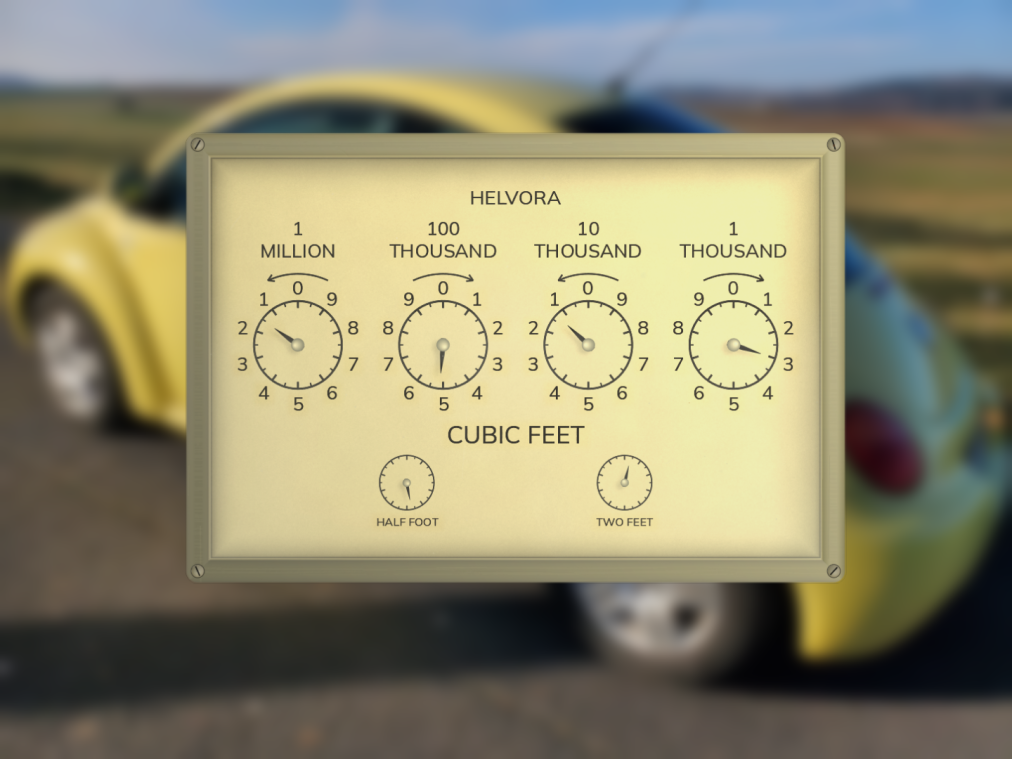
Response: 151300 ft³
